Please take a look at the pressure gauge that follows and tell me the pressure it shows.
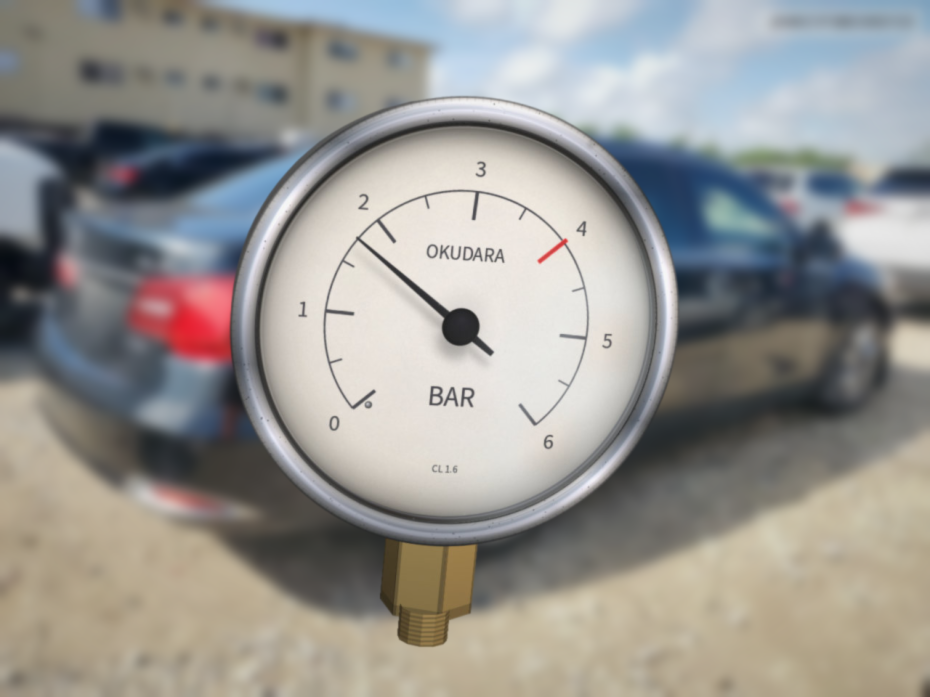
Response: 1.75 bar
